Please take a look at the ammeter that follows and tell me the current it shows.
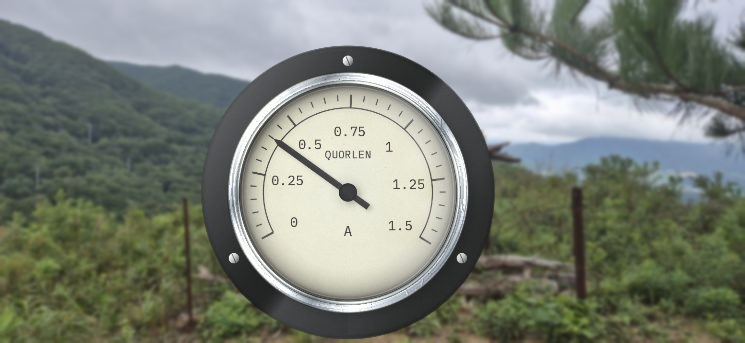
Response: 0.4 A
